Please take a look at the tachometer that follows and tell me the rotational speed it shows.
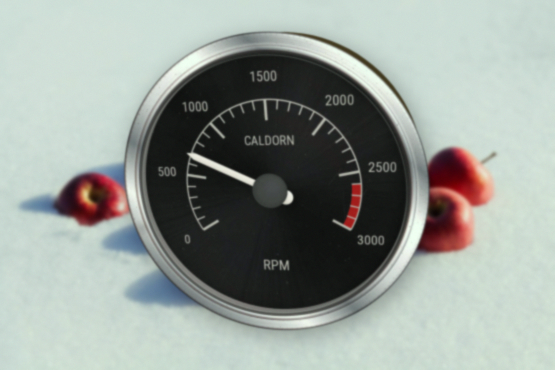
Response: 700 rpm
